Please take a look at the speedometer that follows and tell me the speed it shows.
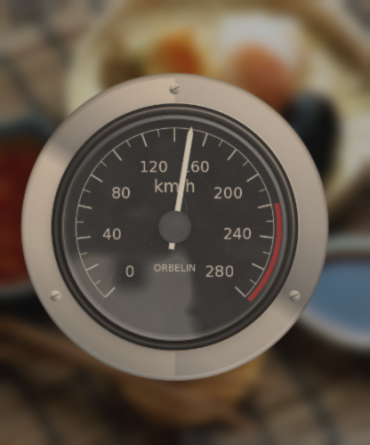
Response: 150 km/h
